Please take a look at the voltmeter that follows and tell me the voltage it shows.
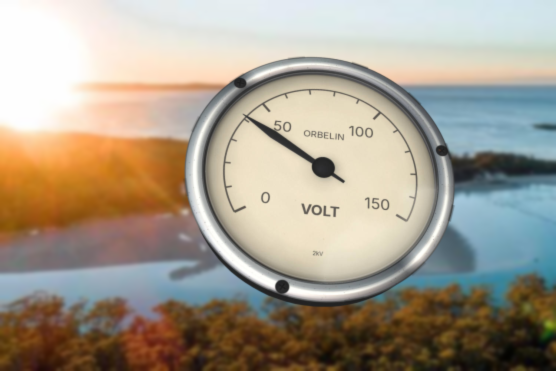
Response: 40 V
